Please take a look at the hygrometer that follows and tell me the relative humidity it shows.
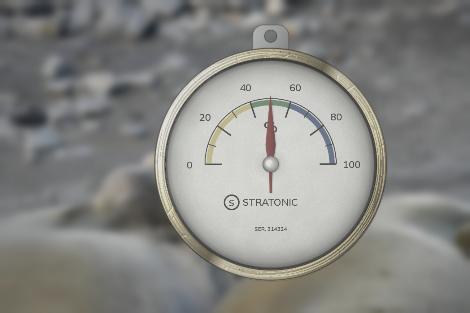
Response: 50 %
